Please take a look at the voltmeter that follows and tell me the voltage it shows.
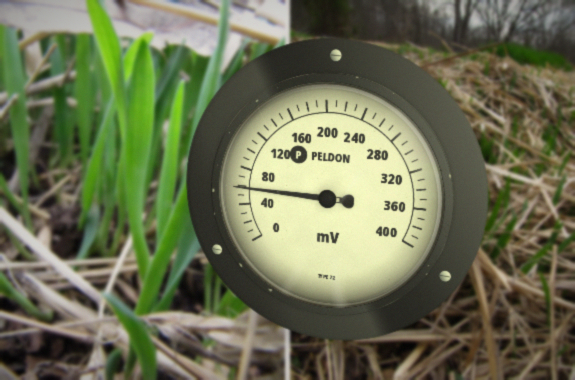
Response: 60 mV
